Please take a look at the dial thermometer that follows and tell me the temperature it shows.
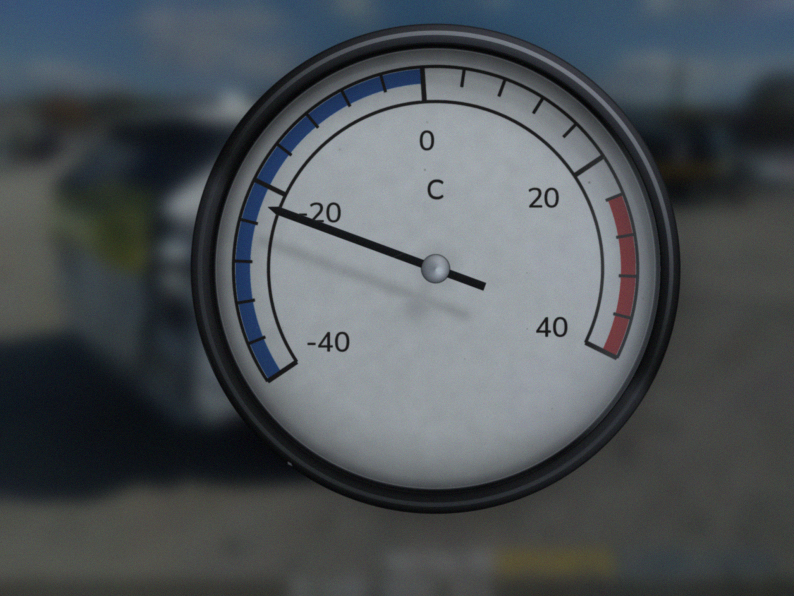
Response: -22 °C
